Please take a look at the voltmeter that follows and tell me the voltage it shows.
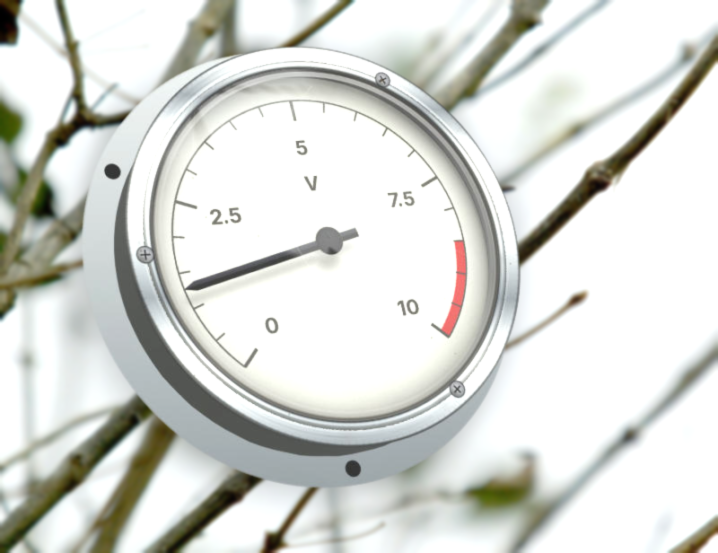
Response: 1.25 V
